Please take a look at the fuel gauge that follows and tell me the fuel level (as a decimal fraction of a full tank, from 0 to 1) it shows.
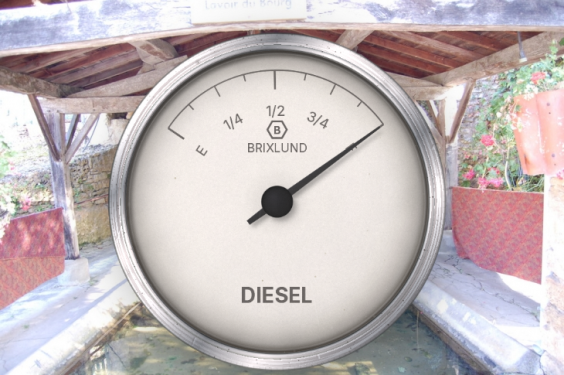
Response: 1
